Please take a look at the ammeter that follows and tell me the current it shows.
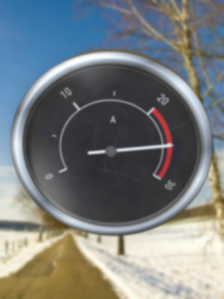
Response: 25 A
